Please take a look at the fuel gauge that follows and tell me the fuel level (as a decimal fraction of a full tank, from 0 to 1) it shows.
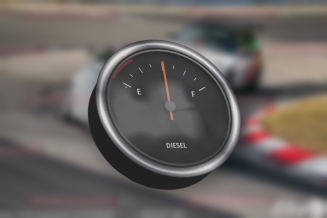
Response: 0.5
